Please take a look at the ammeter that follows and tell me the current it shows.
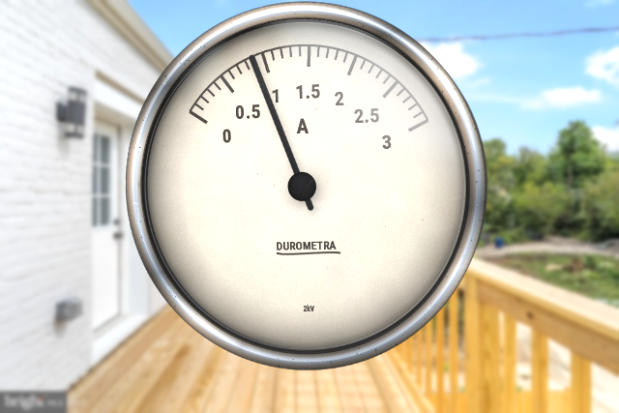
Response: 0.9 A
